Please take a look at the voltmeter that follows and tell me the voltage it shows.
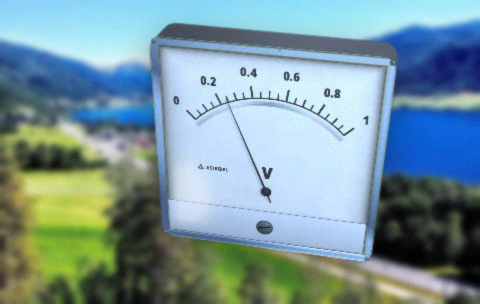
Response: 0.25 V
